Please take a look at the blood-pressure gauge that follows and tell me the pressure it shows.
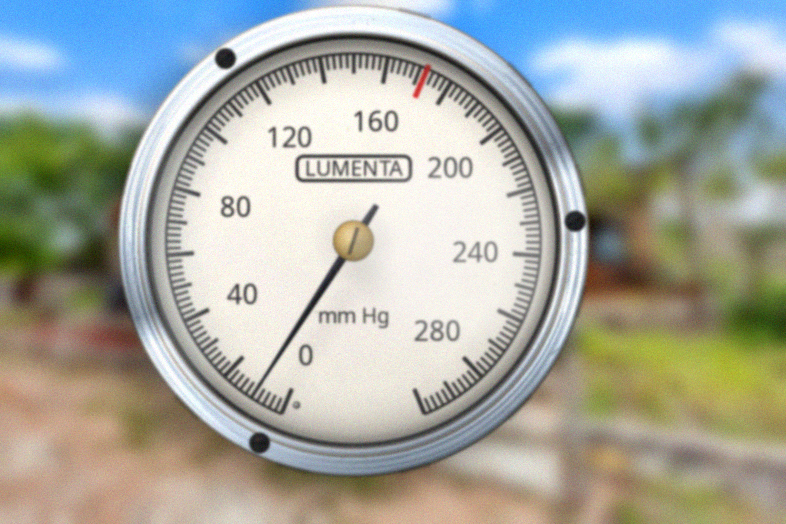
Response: 10 mmHg
